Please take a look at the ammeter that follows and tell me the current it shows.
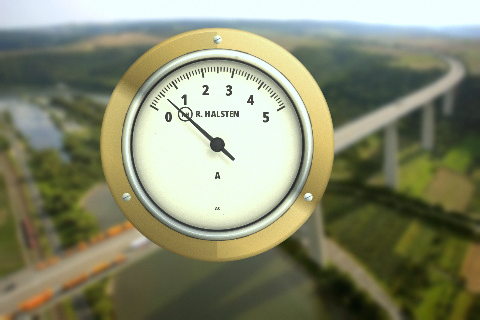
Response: 0.5 A
